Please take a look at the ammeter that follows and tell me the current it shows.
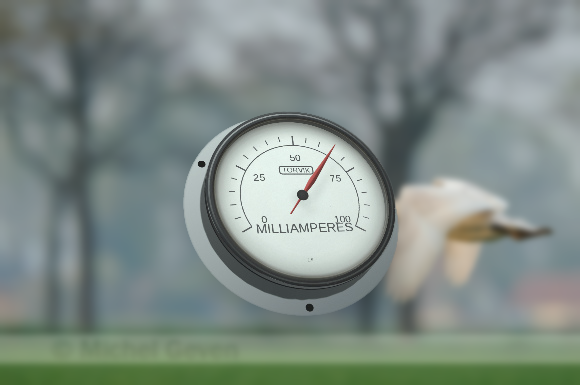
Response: 65 mA
